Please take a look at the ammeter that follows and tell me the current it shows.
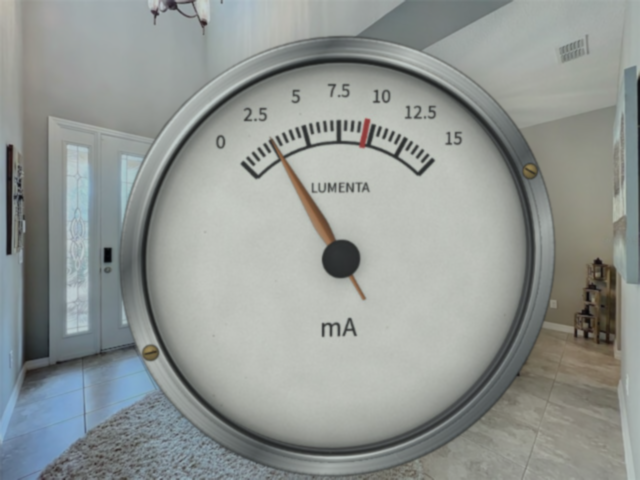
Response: 2.5 mA
